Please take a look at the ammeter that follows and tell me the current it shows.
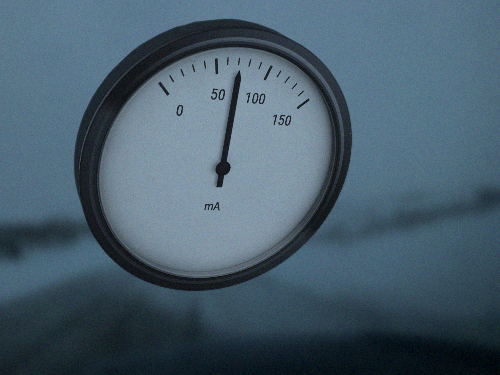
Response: 70 mA
